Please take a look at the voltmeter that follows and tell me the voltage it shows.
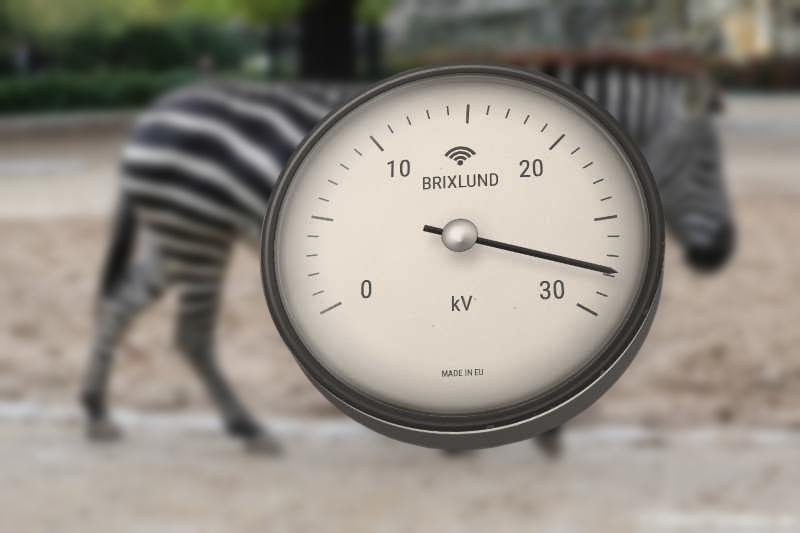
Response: 28 kV
